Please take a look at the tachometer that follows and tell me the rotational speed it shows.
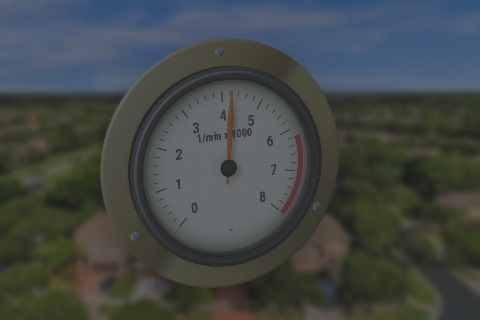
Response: 4200 rpm
